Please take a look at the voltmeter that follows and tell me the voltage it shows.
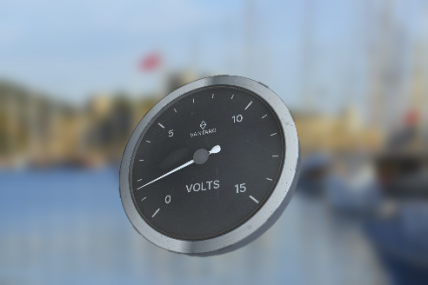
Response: 1.5 V
